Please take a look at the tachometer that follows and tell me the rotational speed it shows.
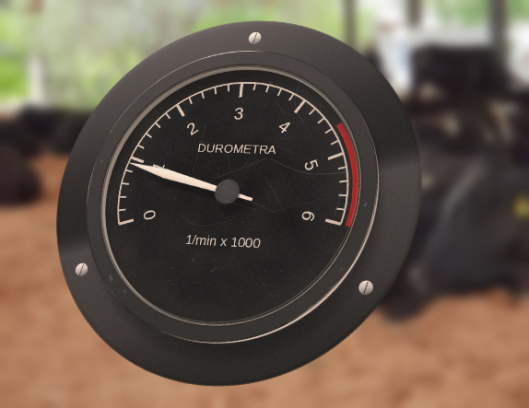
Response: 900 rpm
